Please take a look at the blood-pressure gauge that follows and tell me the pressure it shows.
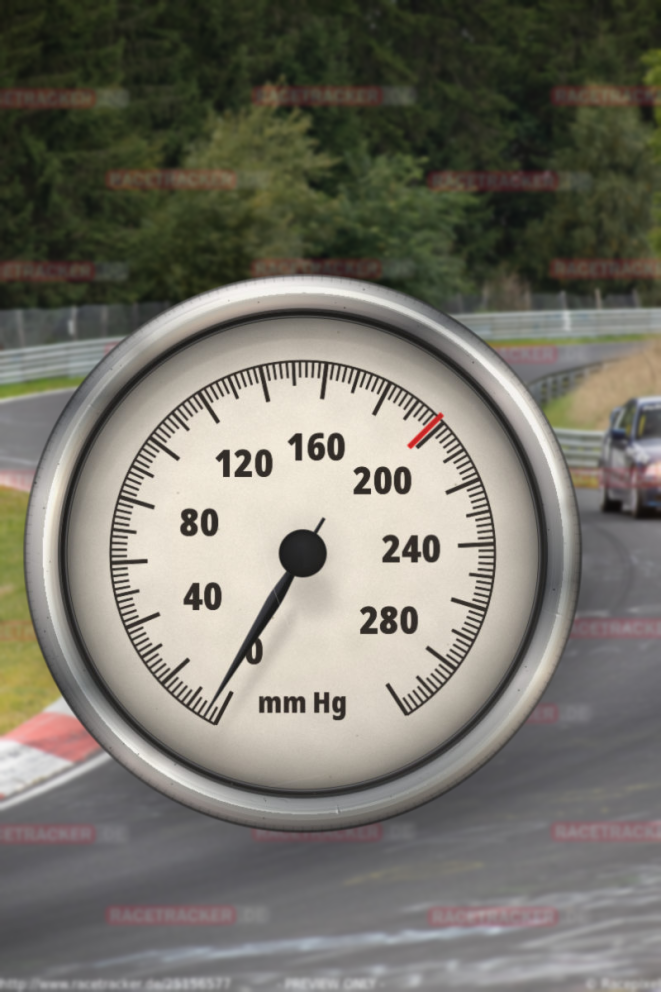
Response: 4 mmHg
